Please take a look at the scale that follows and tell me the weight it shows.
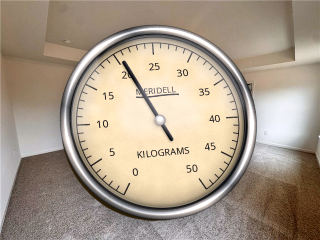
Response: 20.5 kg
